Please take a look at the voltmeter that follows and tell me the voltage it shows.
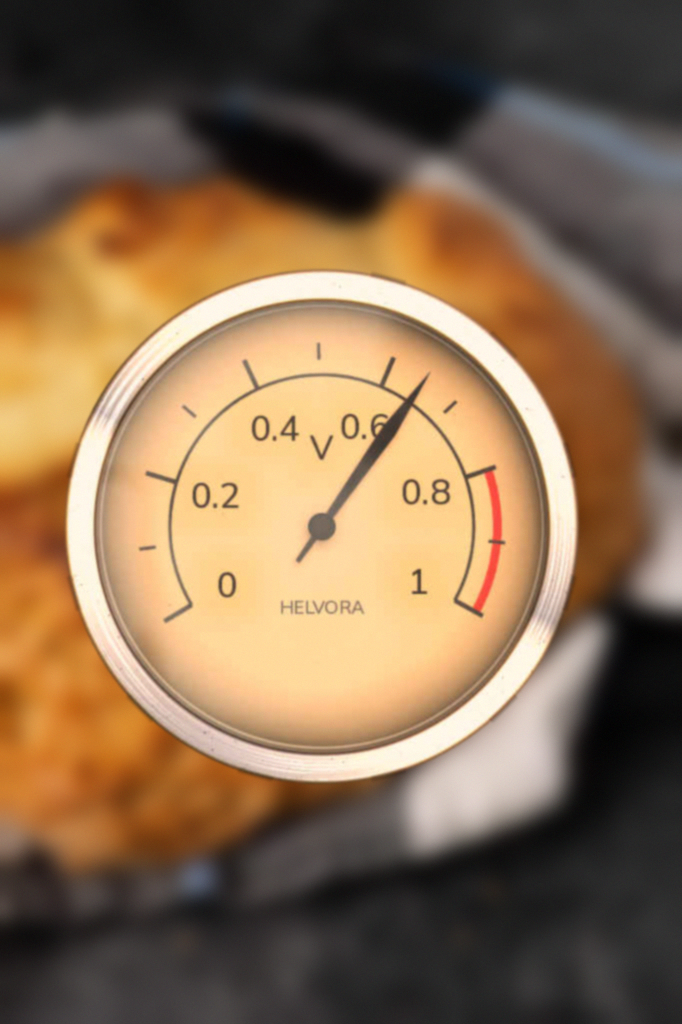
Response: 0.65 V
